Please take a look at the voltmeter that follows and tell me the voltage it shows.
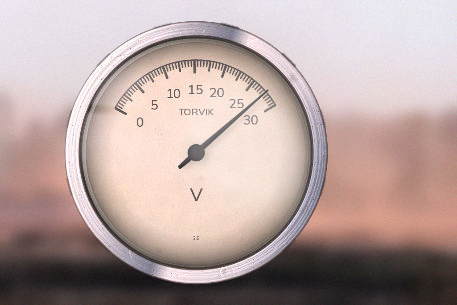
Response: 27.5 V
